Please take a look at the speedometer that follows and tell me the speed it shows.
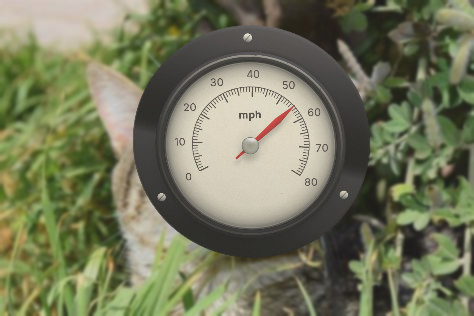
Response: 55 mph
